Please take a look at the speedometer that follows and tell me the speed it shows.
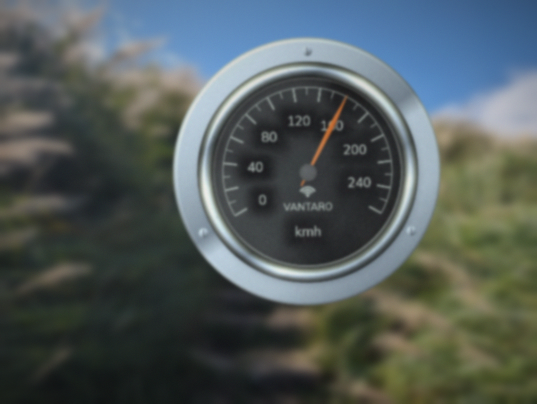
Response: 160 km/h
